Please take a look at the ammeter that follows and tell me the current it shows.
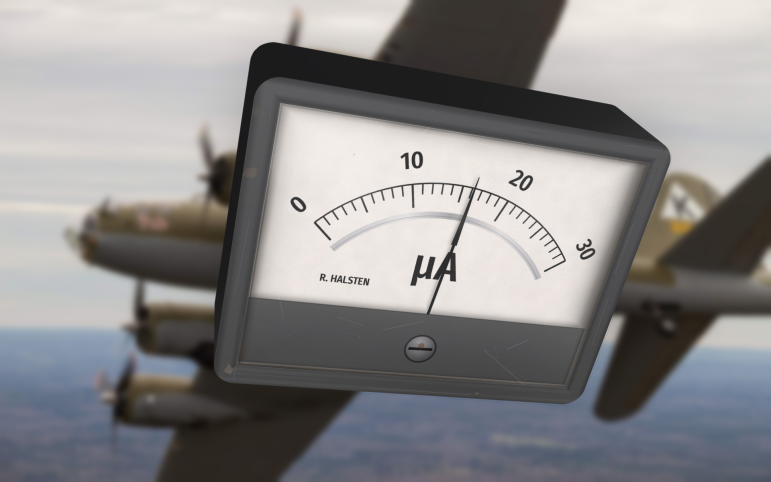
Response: 16 µA
